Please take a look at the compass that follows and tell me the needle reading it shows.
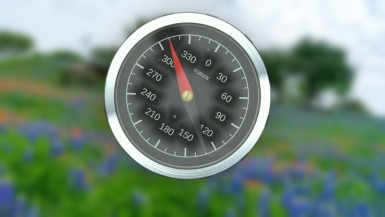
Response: 310 °
